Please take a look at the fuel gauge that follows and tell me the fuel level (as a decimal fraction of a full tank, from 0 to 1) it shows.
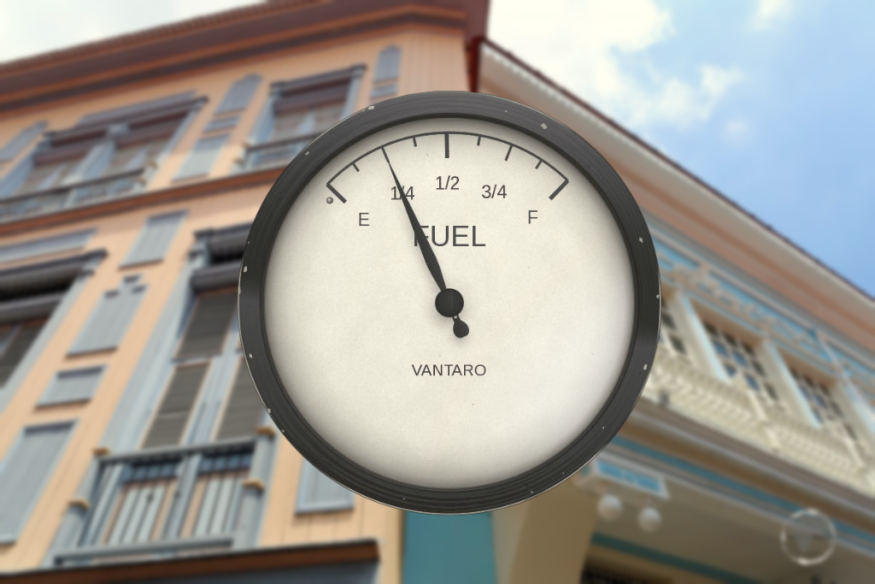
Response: 0.25
